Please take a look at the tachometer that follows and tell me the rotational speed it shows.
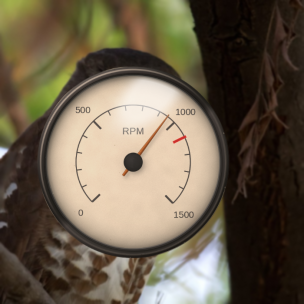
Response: 950 rpm
